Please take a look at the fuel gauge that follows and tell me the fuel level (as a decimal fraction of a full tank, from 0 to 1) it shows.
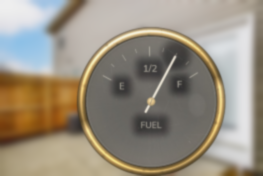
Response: 0.75
